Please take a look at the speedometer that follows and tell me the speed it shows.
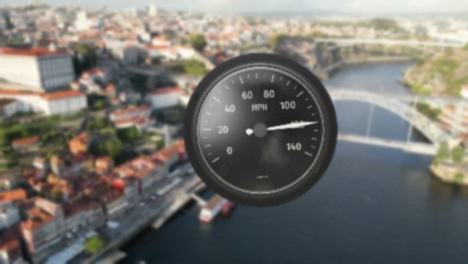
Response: 120 mph
